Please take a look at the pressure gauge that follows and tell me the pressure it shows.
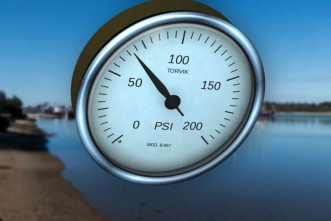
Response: 67.5 psi
